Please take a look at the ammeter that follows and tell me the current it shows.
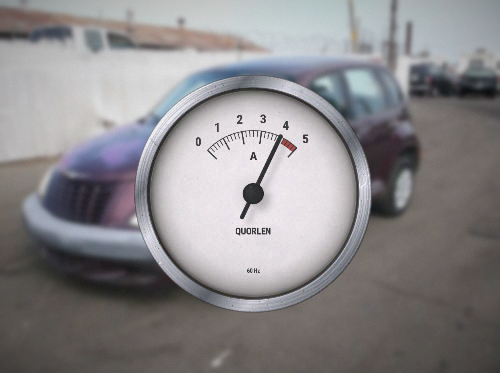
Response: 4 A
